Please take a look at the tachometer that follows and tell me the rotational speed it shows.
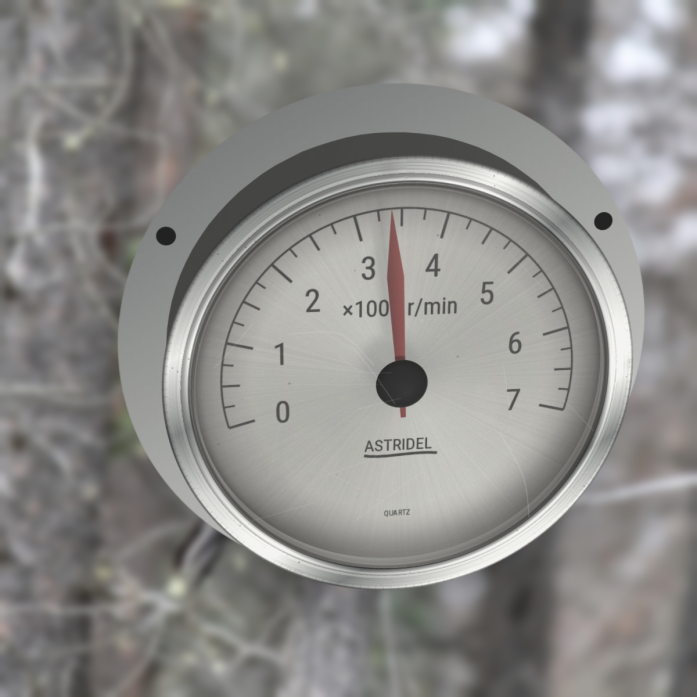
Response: 3375 rpm
